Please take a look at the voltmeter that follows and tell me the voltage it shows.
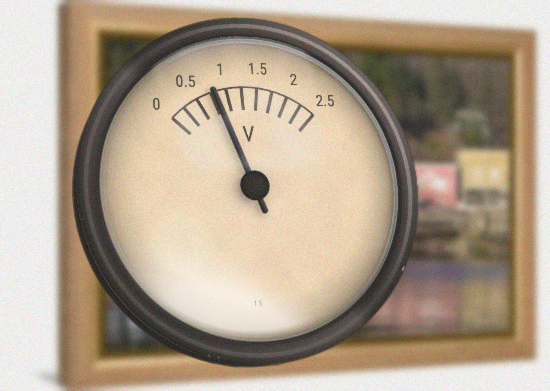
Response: 0.75 V
